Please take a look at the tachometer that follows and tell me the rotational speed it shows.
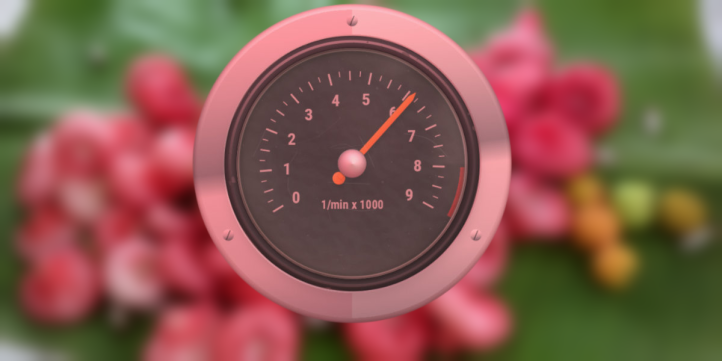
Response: 6125 rpm
